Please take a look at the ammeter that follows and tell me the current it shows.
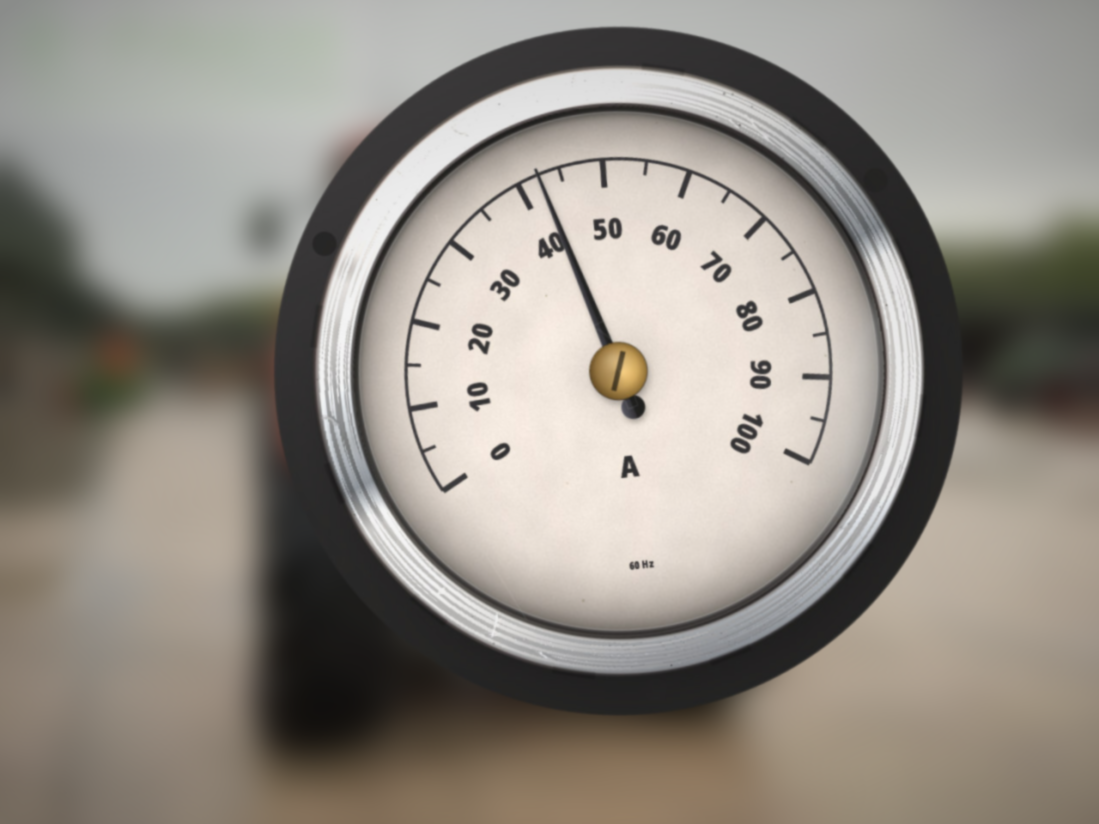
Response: 42.5 A
